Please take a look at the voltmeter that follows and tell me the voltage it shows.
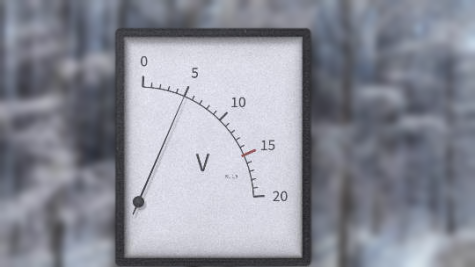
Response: 5 V
